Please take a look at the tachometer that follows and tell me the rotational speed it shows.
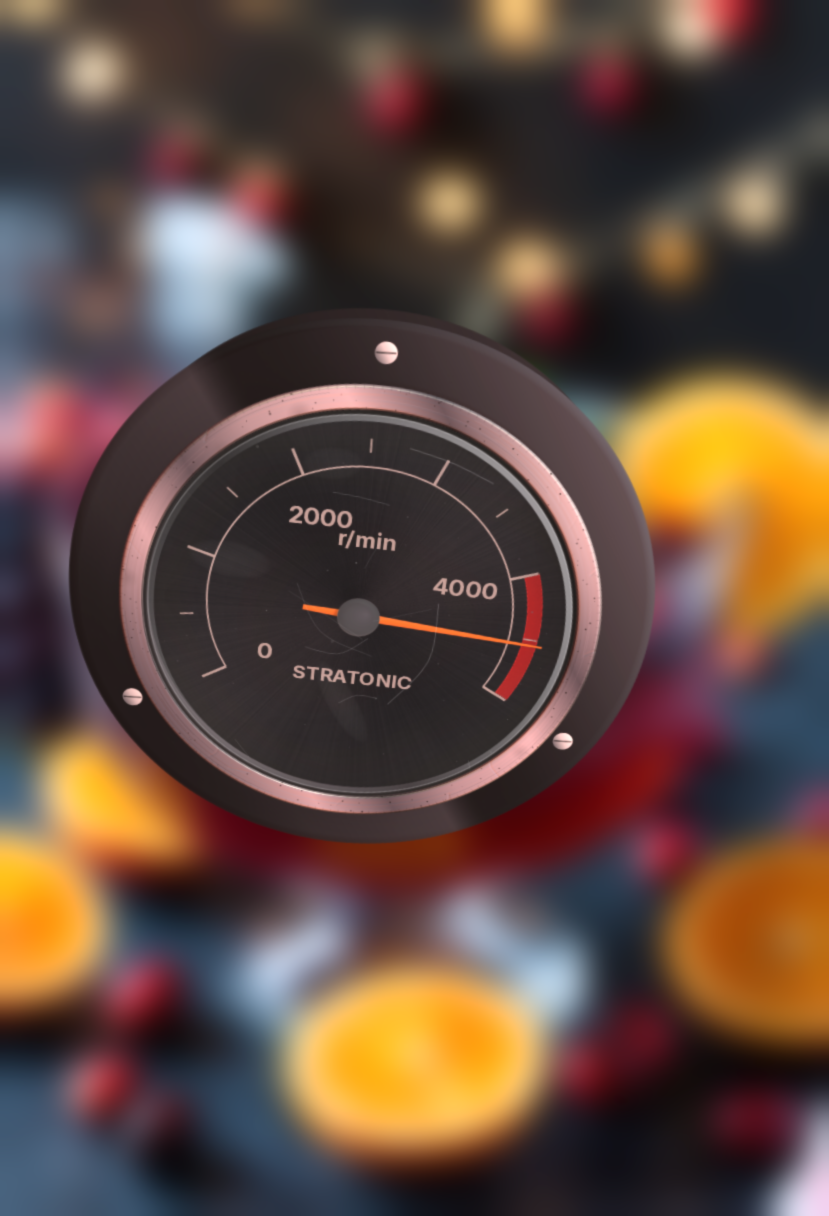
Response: 4500 rpm
